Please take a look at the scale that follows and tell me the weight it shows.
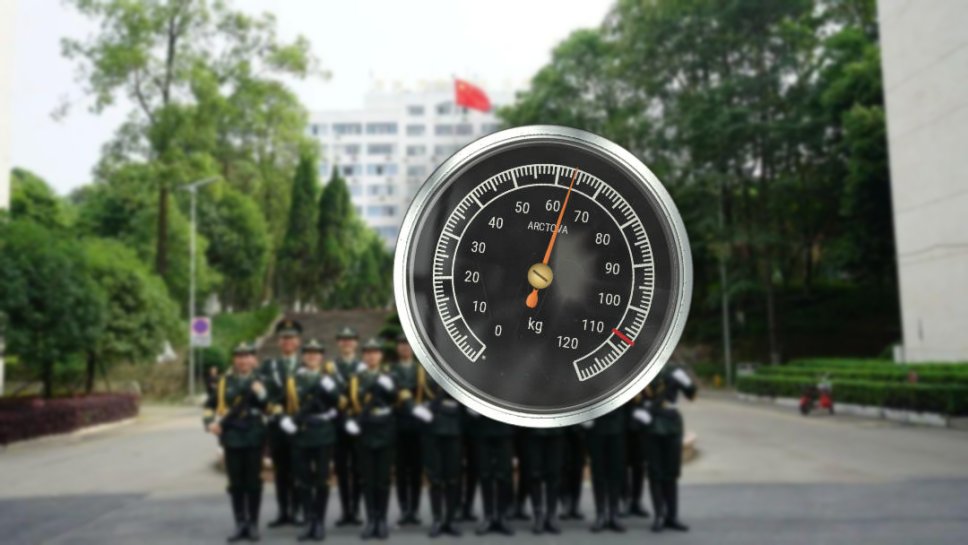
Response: 64 kg
